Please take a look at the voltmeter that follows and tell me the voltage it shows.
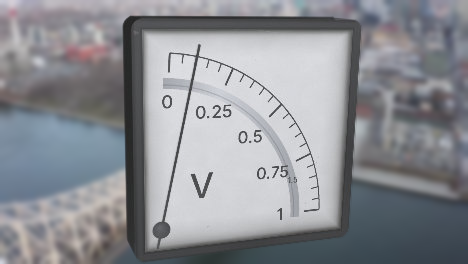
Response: 0.1 V
